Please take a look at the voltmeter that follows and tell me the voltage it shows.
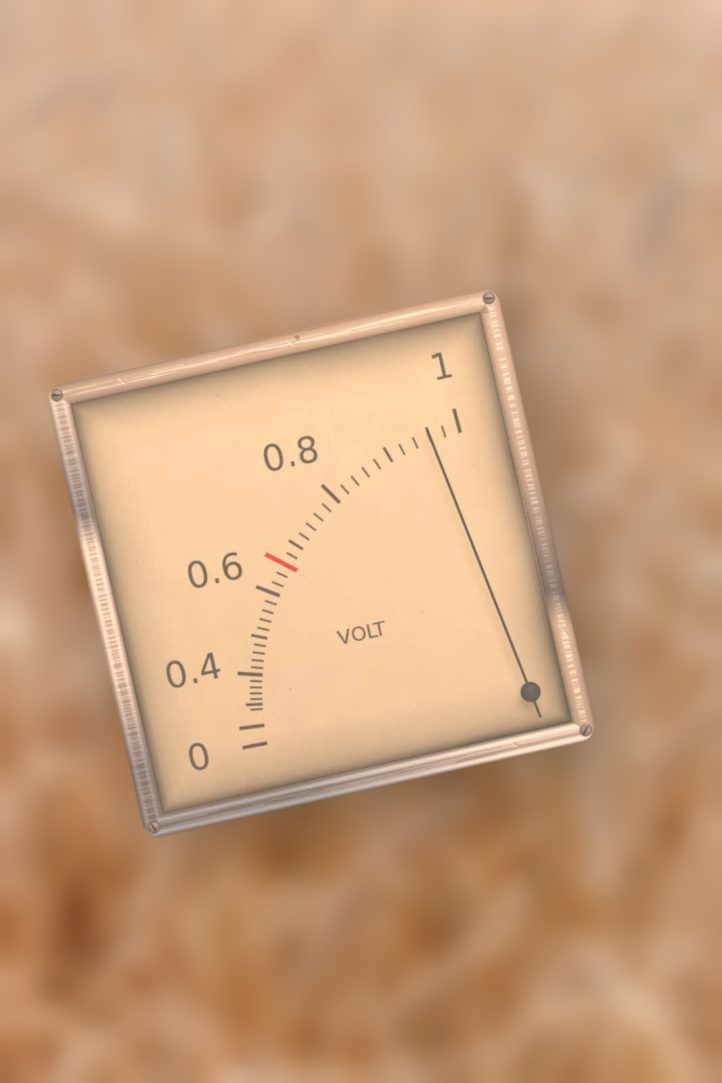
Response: 0.96 V
